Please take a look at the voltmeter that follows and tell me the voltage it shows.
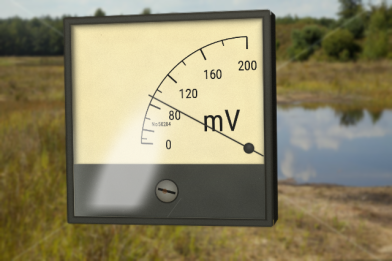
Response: 90 mV
